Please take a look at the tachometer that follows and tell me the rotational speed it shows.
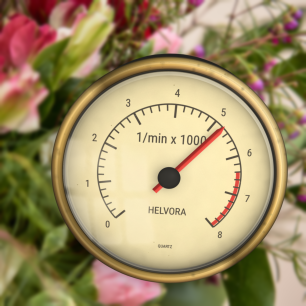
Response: 5200 rpm
